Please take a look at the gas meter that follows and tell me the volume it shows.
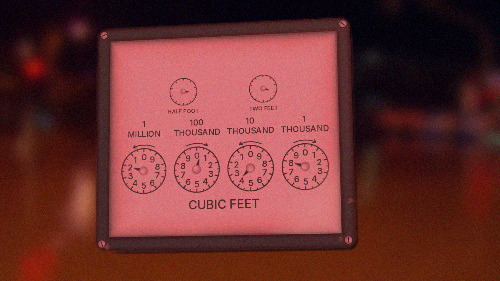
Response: 203800 ft³
